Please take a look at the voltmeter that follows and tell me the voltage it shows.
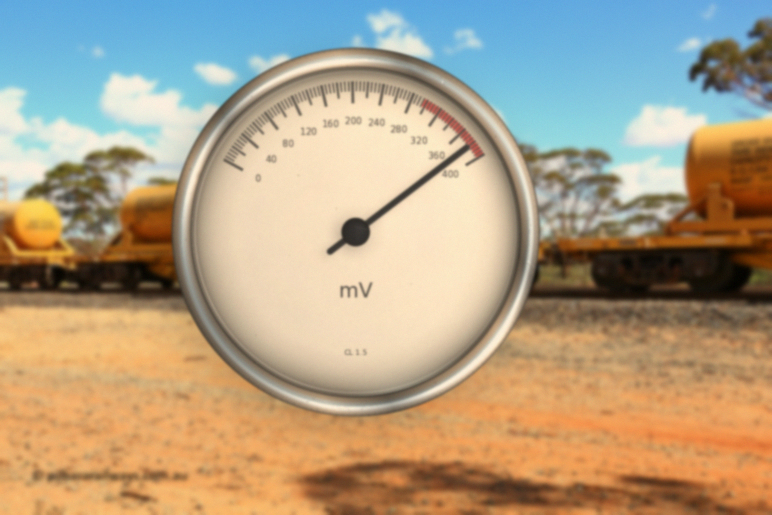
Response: 380 mV
